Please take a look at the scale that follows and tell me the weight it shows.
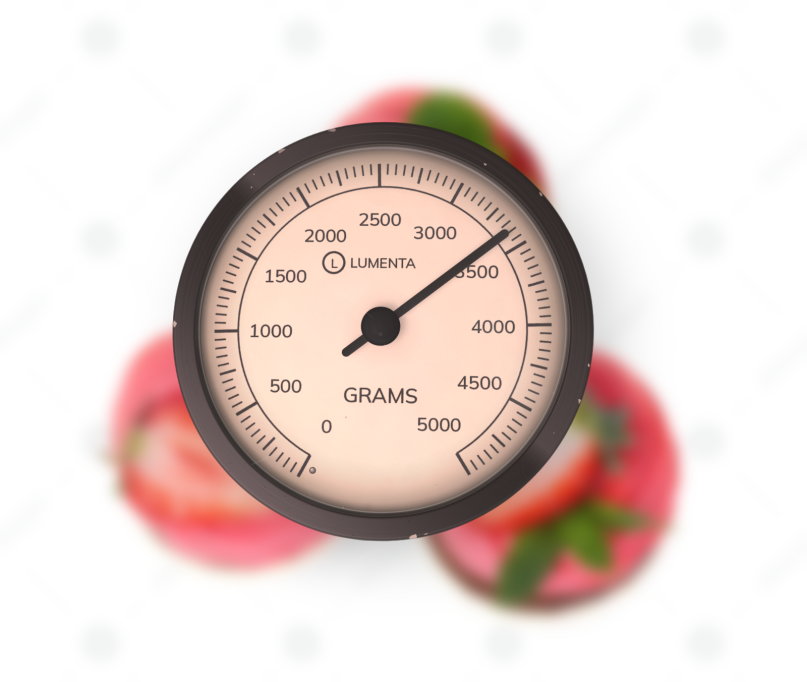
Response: 3400 g
